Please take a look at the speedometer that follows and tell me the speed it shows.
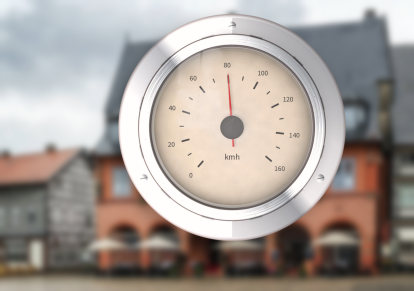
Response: 80 km/h
